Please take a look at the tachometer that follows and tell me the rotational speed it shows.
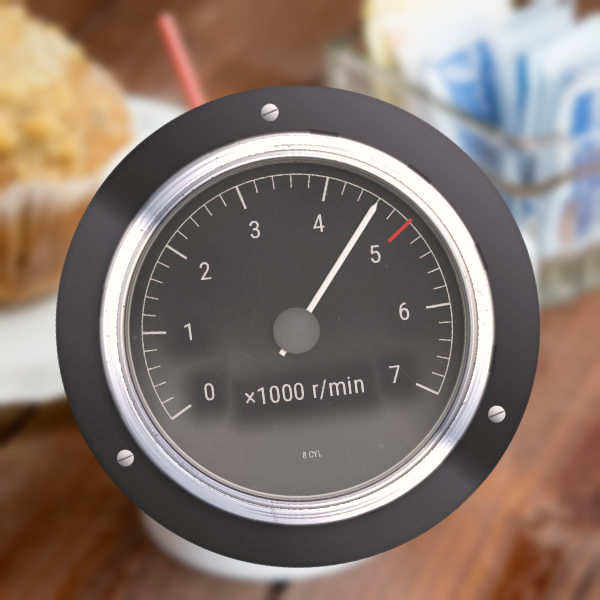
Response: 4600 rpm
